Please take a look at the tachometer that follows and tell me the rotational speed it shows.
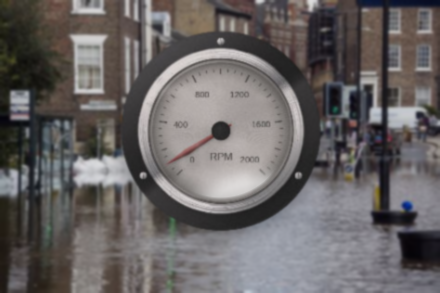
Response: 100 rpm
